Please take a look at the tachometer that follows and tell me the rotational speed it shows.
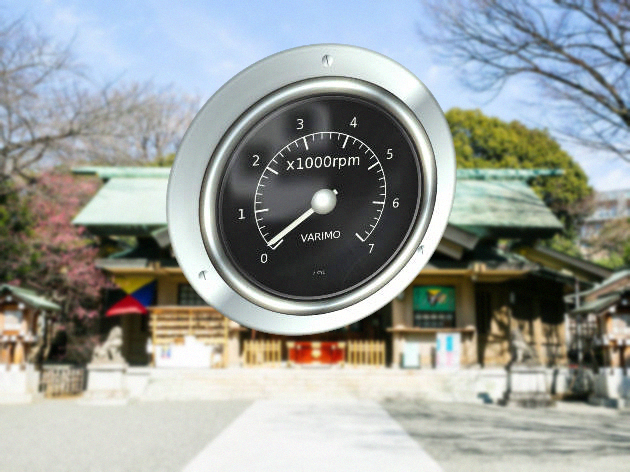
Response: 200 rpm
